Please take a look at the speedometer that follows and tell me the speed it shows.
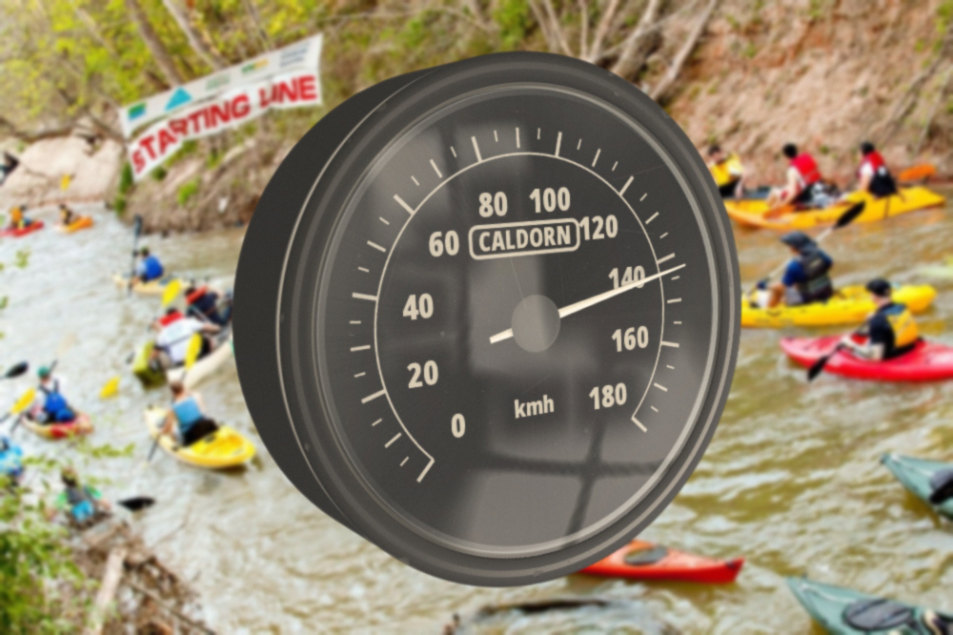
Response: 142.5 km/h
